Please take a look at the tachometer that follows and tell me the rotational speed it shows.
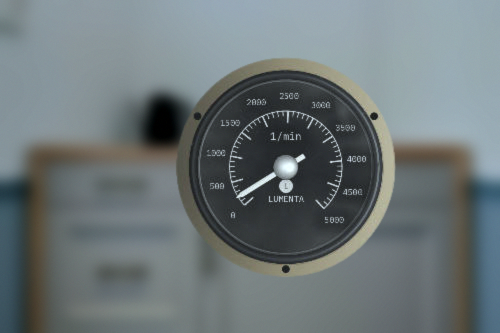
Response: 200 rpm
